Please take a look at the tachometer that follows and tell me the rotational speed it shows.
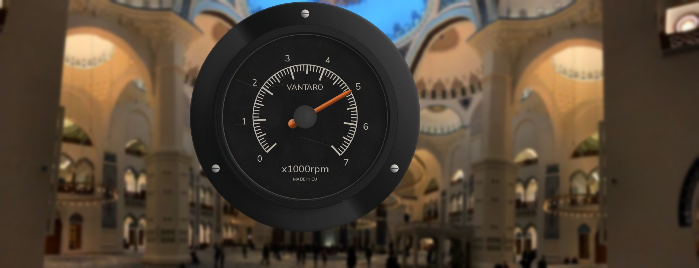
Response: 5000 rpm
